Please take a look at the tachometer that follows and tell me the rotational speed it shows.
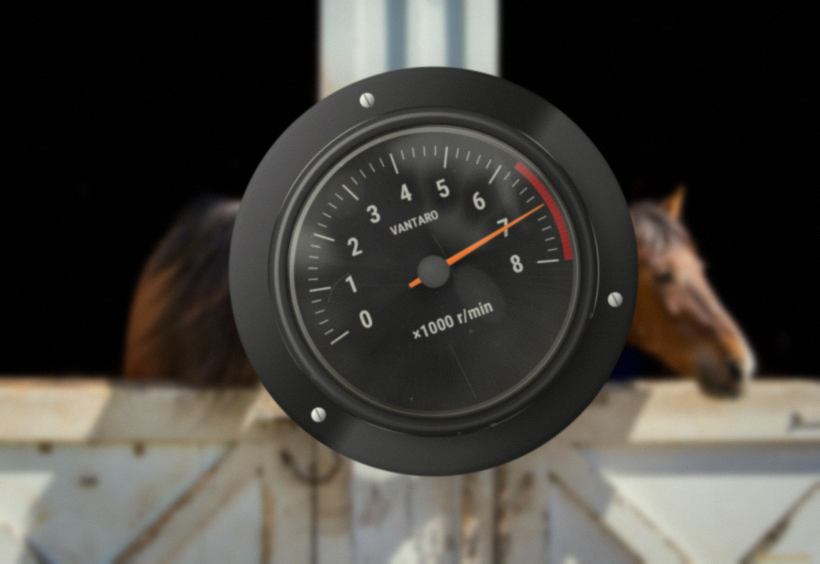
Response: 7000 rpm
